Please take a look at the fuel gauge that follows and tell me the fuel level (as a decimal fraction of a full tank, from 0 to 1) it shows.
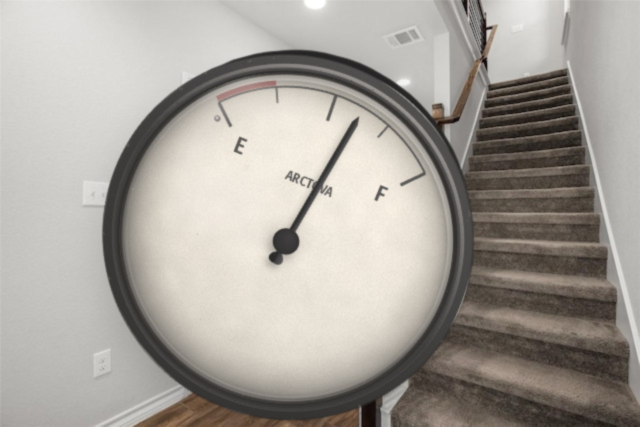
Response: 0.625
